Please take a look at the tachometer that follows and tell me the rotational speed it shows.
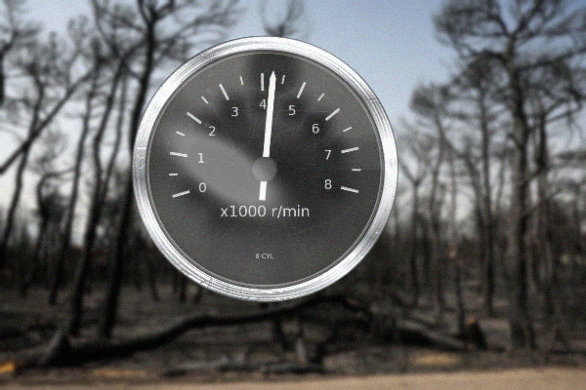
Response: 4250 rpm
